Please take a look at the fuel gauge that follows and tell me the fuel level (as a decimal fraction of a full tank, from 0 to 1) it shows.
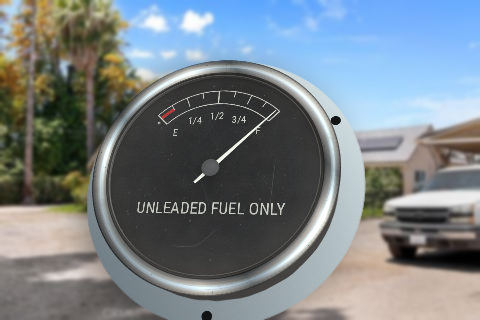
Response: 1
